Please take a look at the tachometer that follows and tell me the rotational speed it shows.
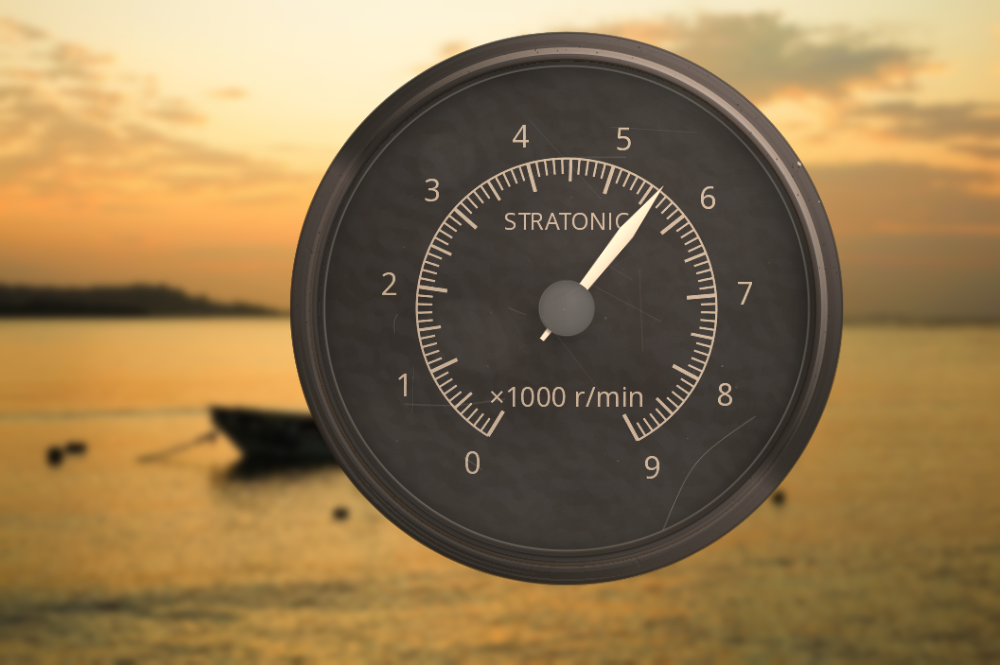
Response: 5600 rpm
